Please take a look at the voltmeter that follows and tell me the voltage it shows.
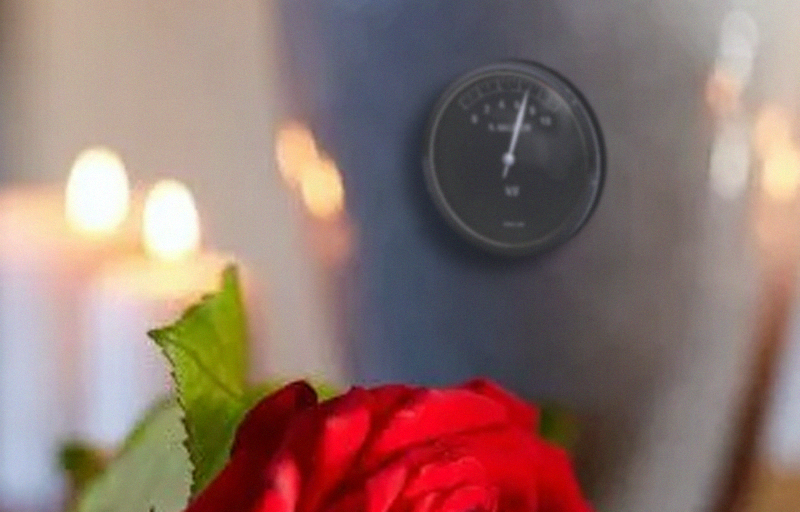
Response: 7 kV
